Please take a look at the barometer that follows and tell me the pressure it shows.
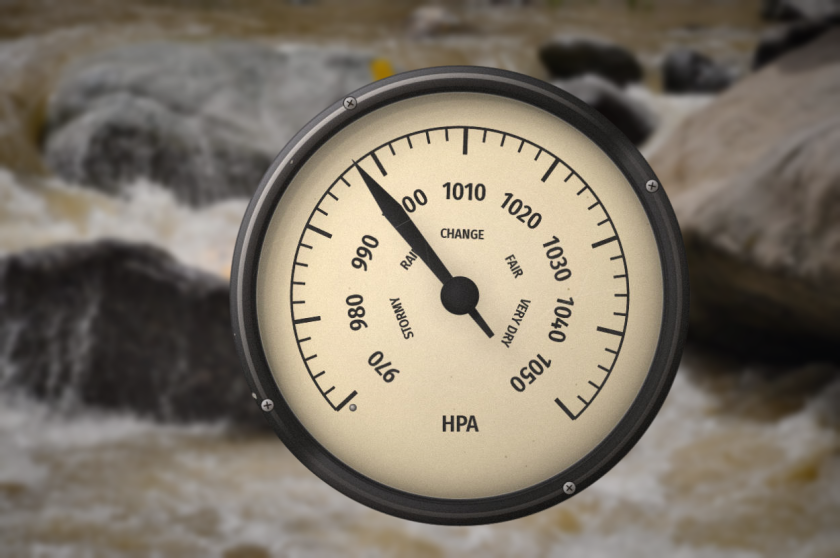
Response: 998 hPa
